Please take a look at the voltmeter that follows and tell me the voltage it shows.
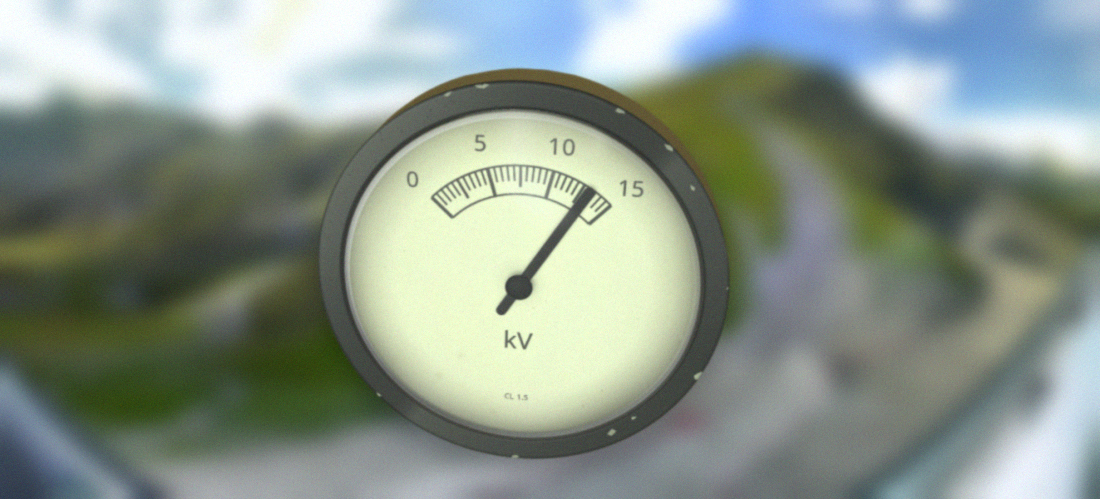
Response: 13 kV
